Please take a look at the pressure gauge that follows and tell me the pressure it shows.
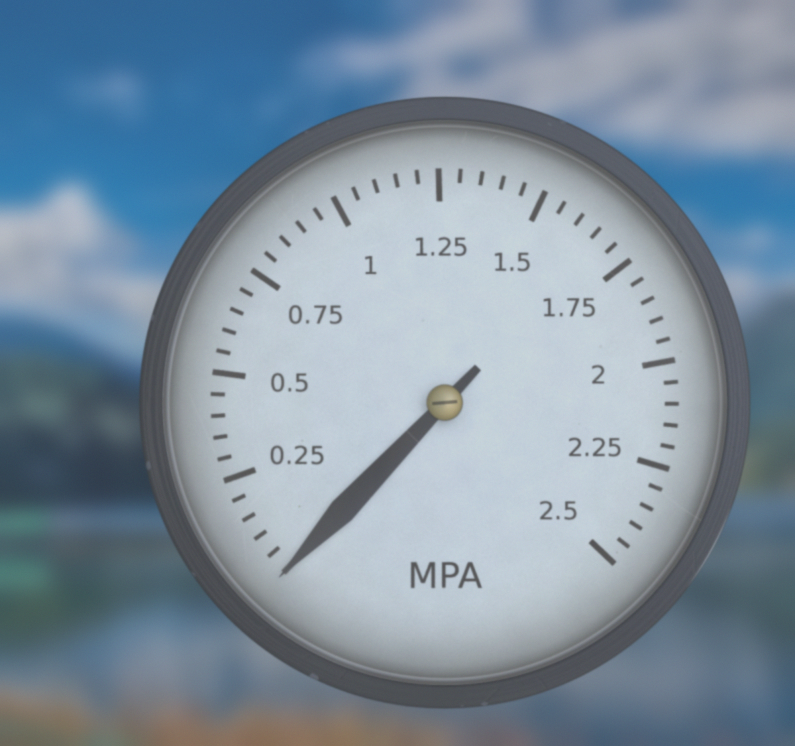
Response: 0 MPa
